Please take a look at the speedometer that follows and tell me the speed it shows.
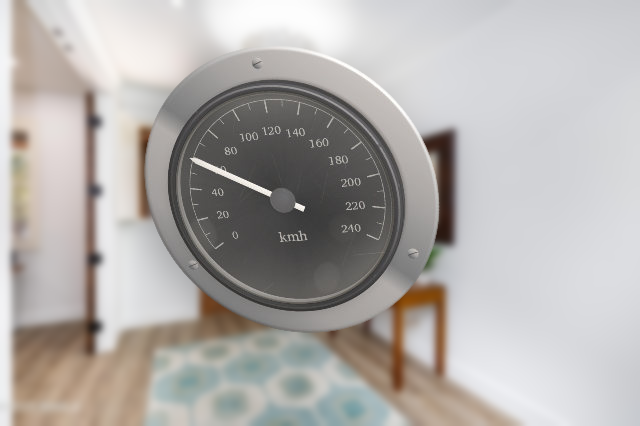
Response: 60 km/h
